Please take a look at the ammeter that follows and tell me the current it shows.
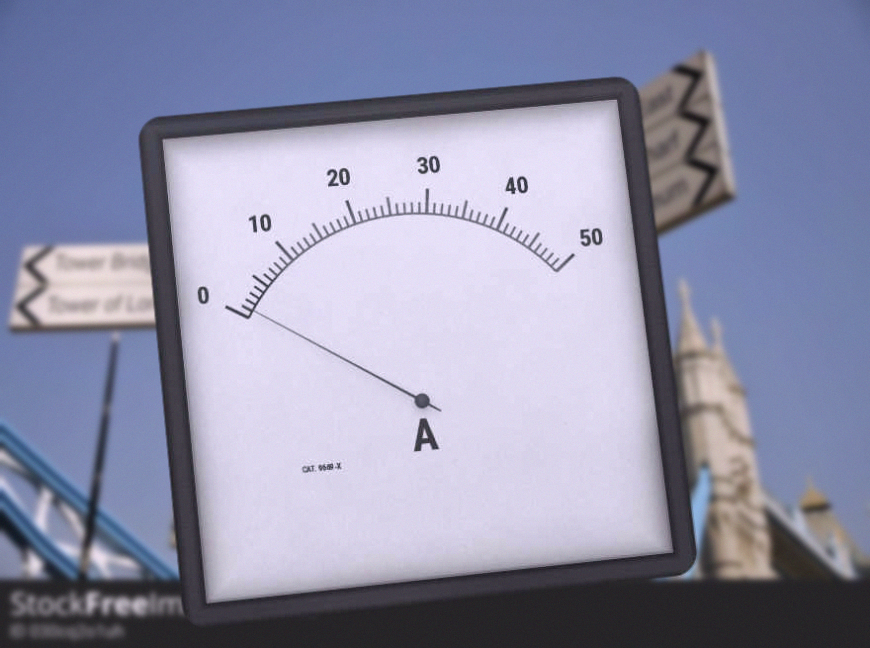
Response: 1 A
